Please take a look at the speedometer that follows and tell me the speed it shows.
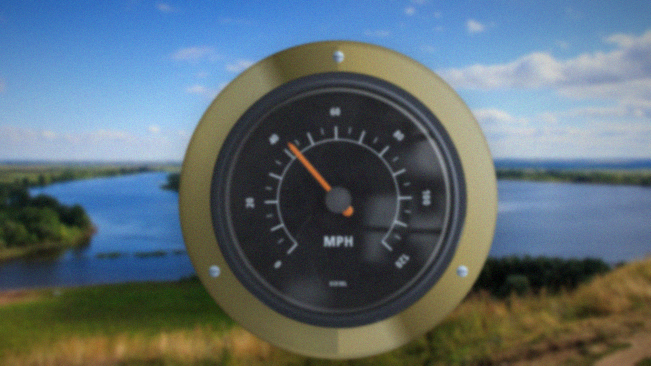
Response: 42.5 mph
